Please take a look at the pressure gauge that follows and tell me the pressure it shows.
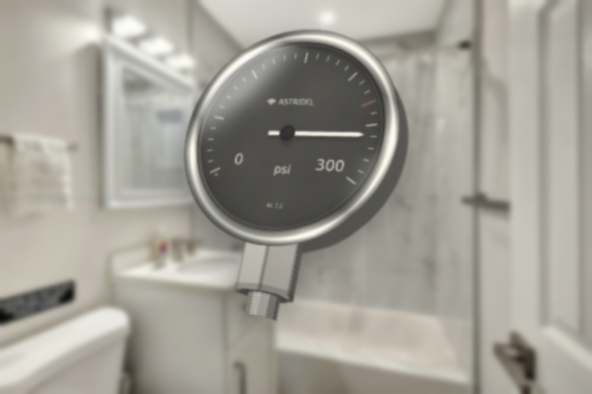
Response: 260 psi
